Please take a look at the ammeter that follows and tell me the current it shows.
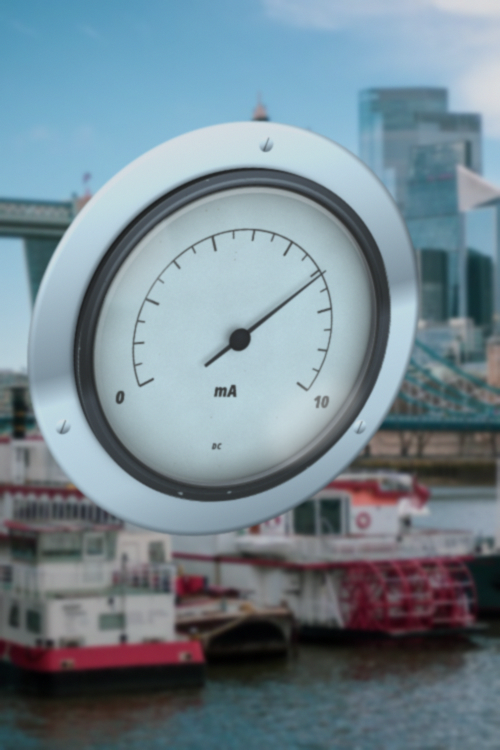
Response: 7 mA
